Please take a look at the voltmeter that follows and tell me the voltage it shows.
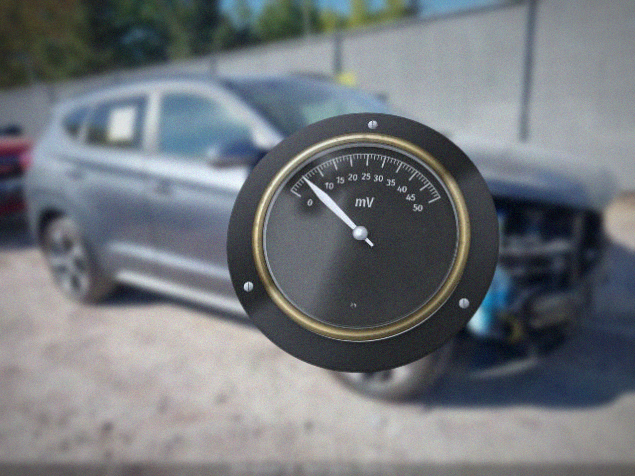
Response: 5 mV
